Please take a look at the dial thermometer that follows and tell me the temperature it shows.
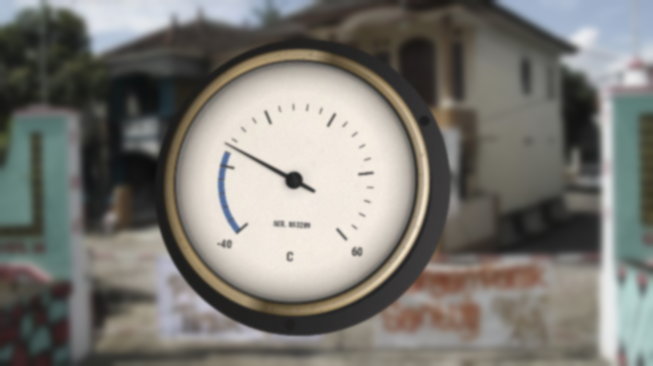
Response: -14 °C
